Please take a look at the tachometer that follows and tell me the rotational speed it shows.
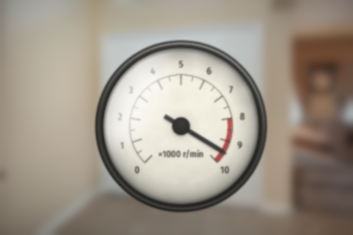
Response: 9500 rpm
